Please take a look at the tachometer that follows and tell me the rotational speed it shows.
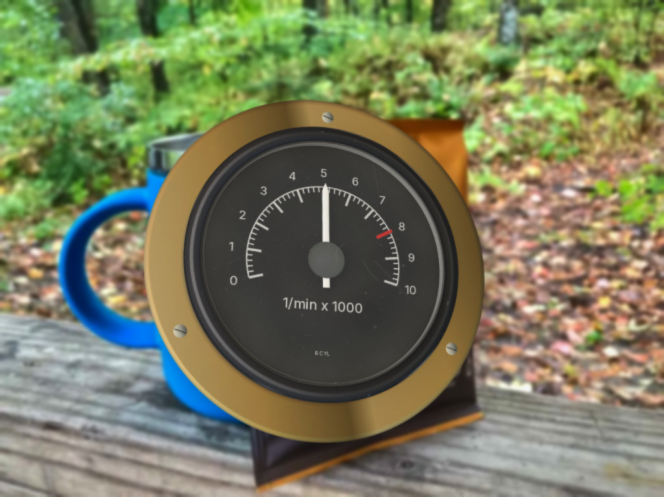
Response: 5000 rpm
